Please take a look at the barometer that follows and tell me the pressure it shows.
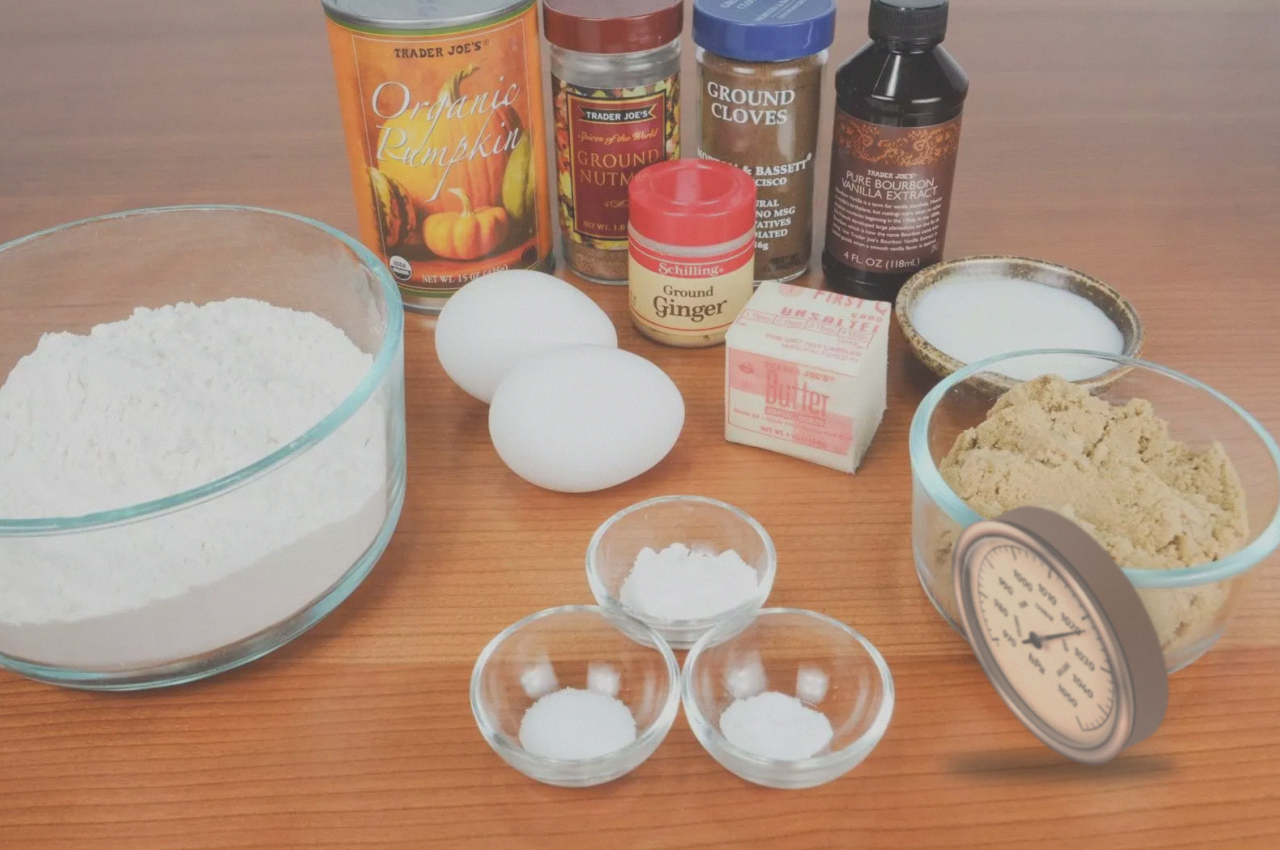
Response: 1022 hPa
